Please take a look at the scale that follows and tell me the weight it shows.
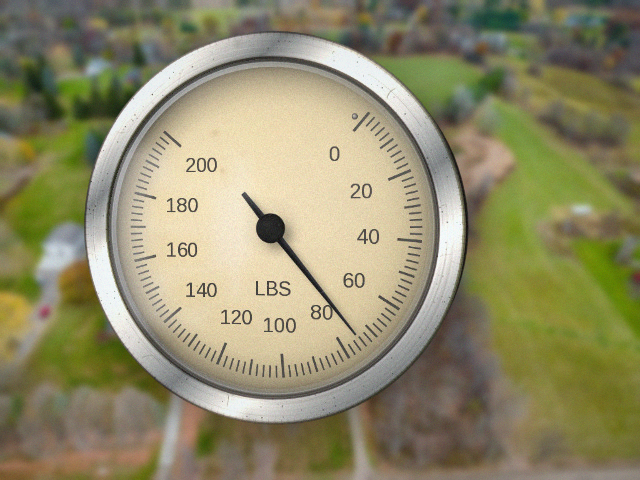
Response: 74 lb
